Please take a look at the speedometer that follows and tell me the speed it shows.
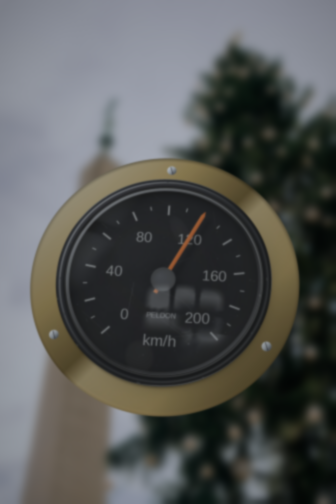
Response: 120 km/h
